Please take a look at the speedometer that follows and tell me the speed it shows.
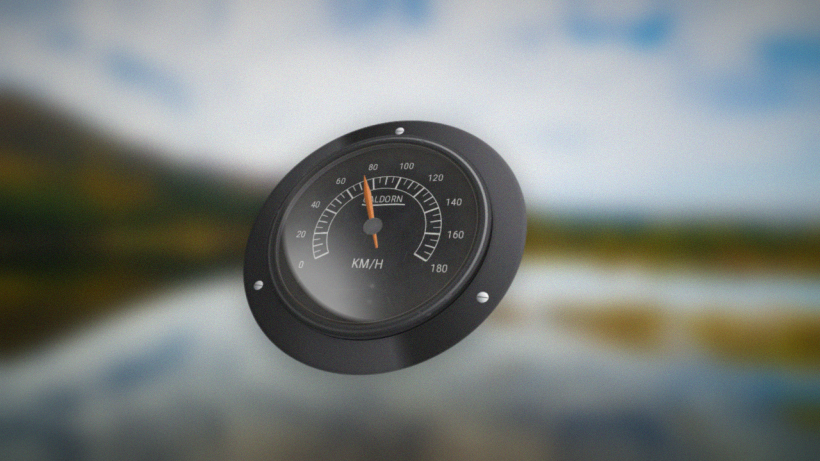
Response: 75 km/h
